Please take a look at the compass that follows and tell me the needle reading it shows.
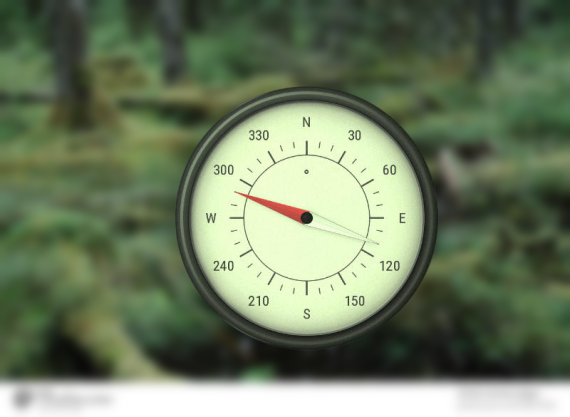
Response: 290 °
